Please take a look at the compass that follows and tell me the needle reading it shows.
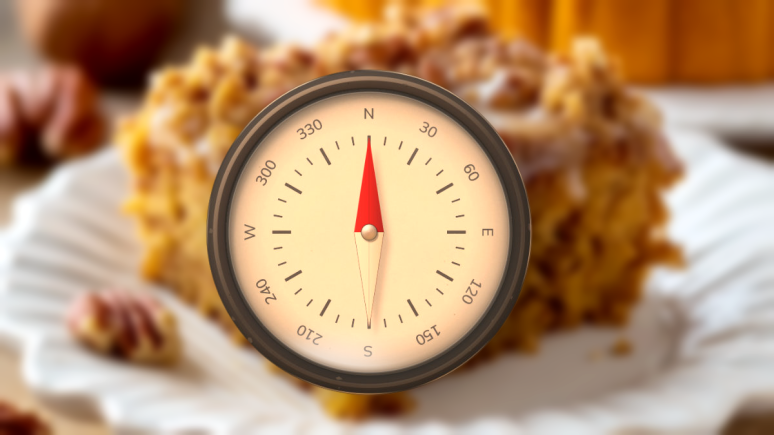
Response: 0 °
